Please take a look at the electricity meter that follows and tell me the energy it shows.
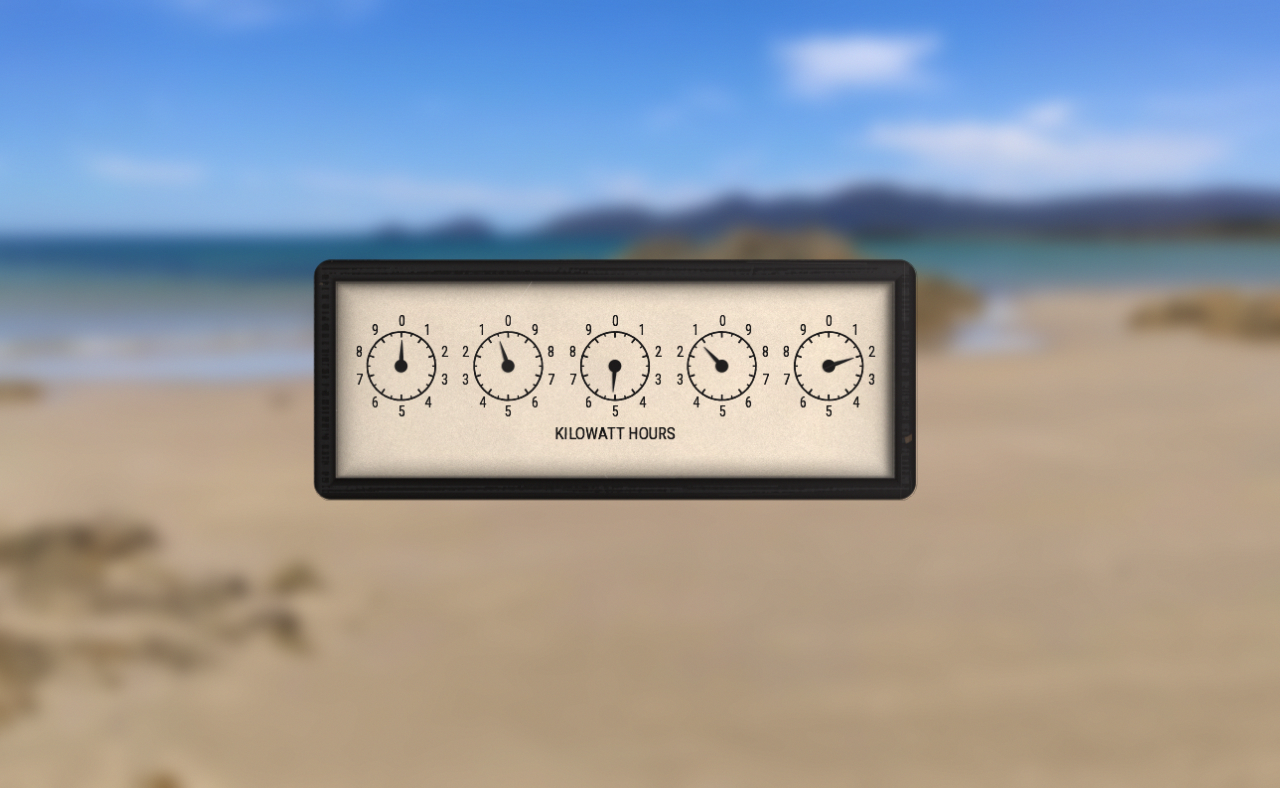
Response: 512 kWh
